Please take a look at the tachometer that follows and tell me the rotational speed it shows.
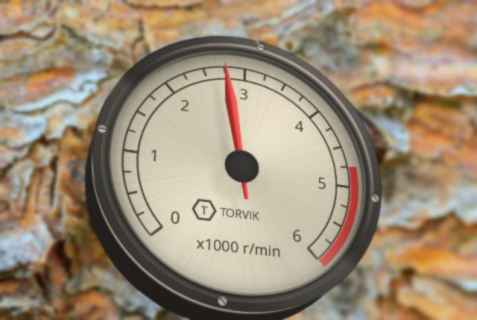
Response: 2750 rpm
